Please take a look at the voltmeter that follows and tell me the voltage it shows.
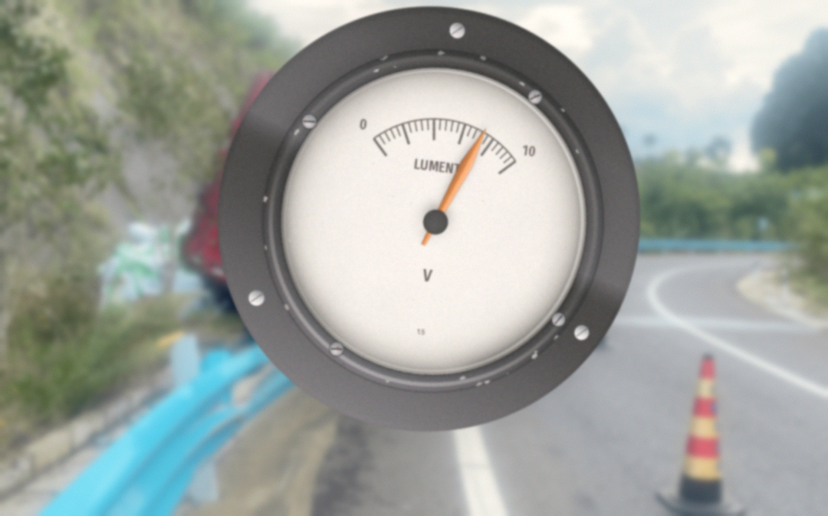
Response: 7.2 V
